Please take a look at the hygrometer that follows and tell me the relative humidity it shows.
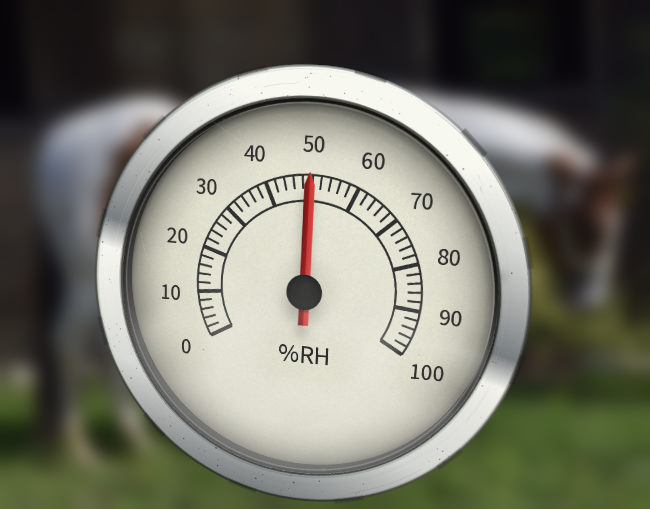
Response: 50 %
